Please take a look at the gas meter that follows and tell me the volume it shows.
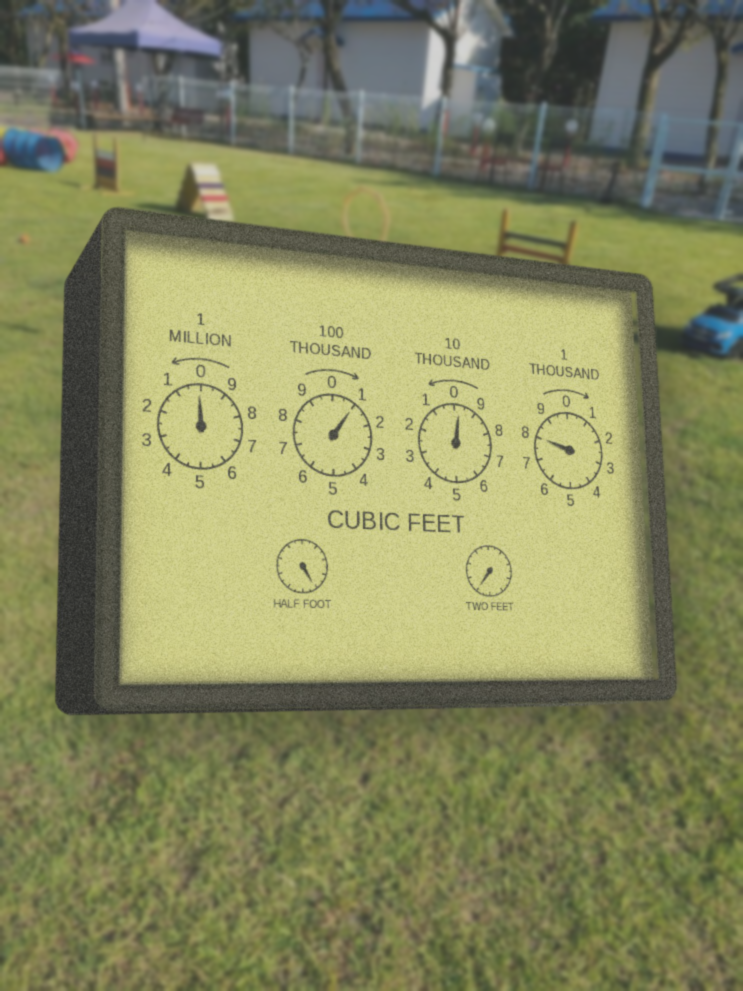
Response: 9800 ft³
